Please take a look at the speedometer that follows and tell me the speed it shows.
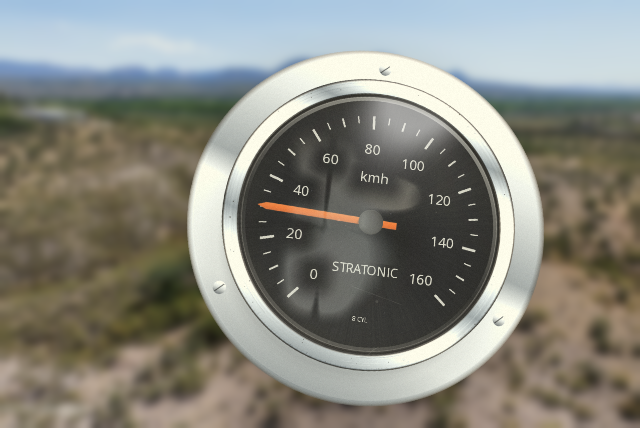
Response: 30 km/h
